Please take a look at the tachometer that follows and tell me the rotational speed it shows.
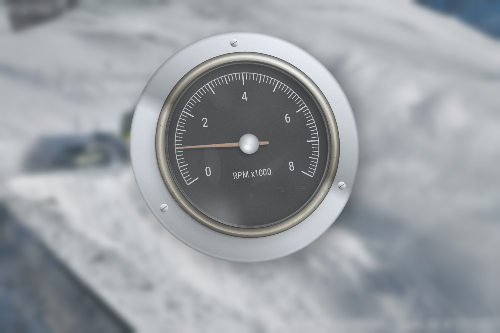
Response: 1000 rpm
